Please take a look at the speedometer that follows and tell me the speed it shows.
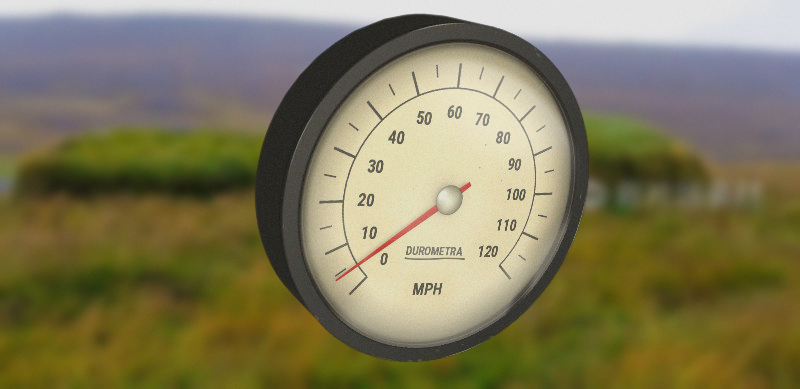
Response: 5 mph
